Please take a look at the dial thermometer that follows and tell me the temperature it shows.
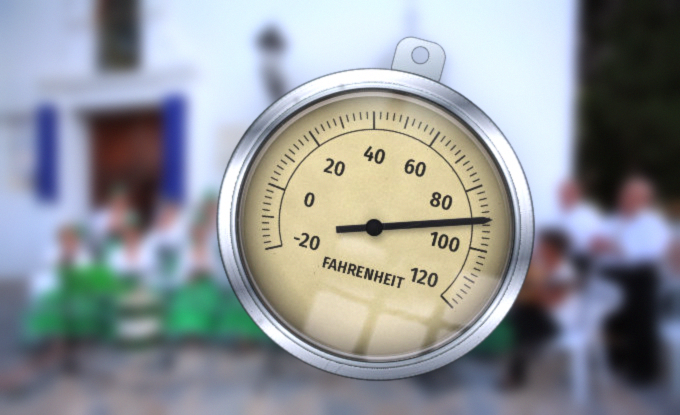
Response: 90 °F
